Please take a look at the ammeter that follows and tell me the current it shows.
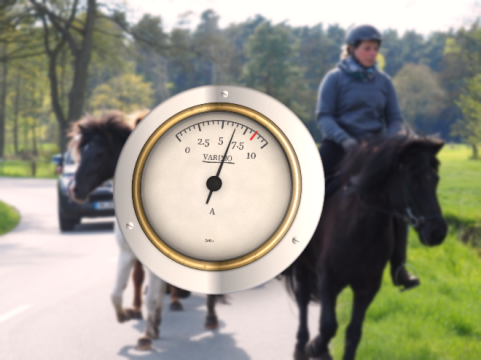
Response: 6.5 A
